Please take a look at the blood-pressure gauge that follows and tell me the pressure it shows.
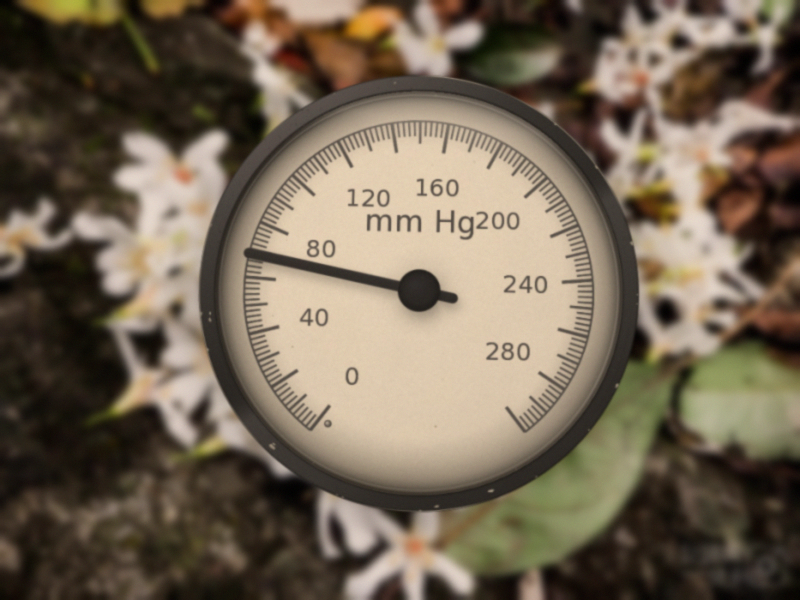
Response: 68 mmHg
